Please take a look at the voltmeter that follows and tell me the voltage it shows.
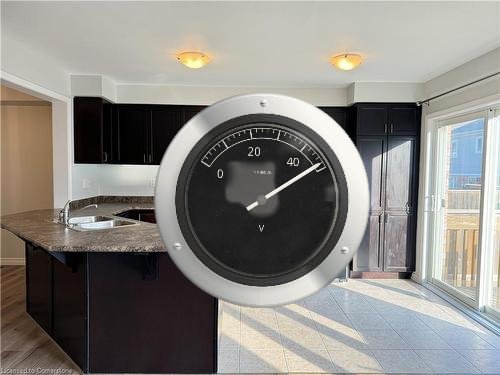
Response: 48 V
